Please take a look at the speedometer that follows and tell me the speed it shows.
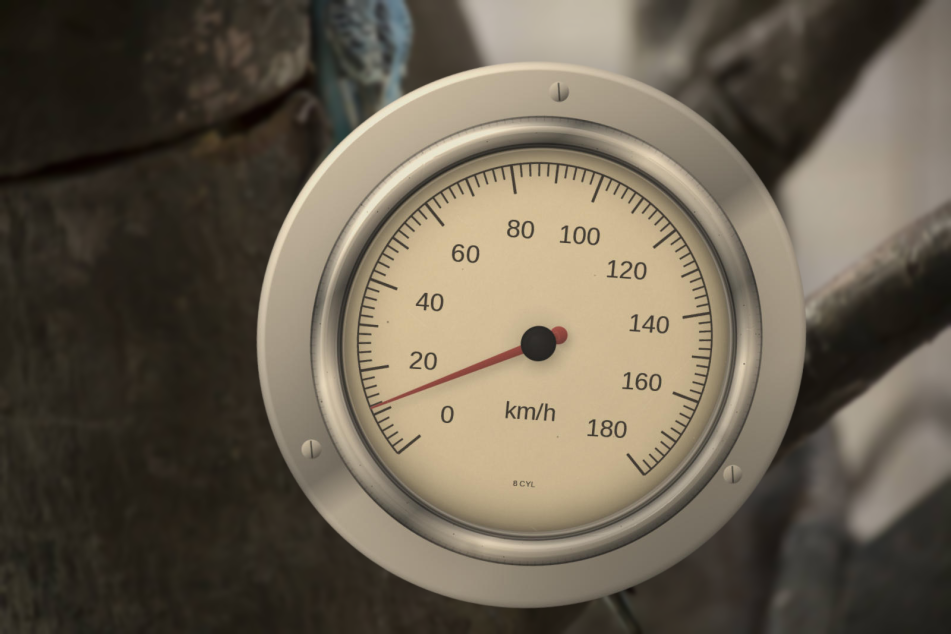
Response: 12 km/h
